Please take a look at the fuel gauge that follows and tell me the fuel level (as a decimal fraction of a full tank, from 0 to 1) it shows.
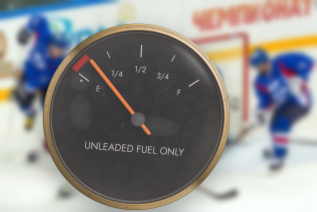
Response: 0.125
